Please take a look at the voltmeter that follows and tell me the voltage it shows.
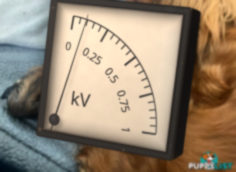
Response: 0.1 kV
